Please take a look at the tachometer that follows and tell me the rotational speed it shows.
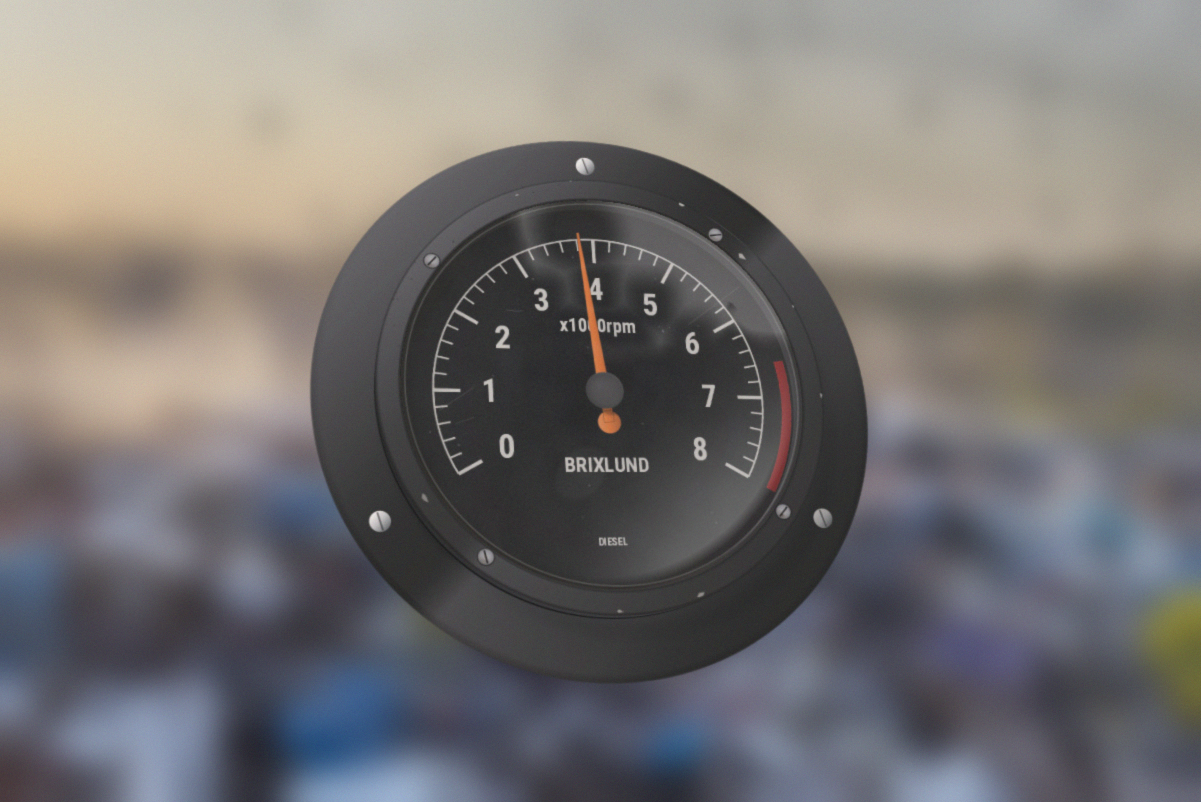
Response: 3800 rpm
